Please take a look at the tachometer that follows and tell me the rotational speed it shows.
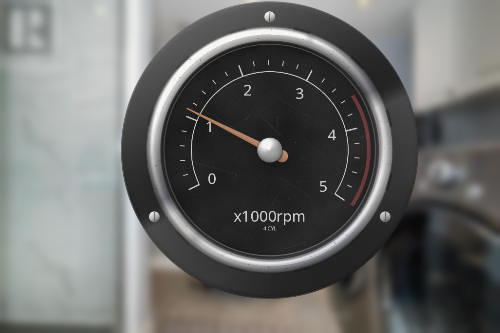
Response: 1100 rpm
